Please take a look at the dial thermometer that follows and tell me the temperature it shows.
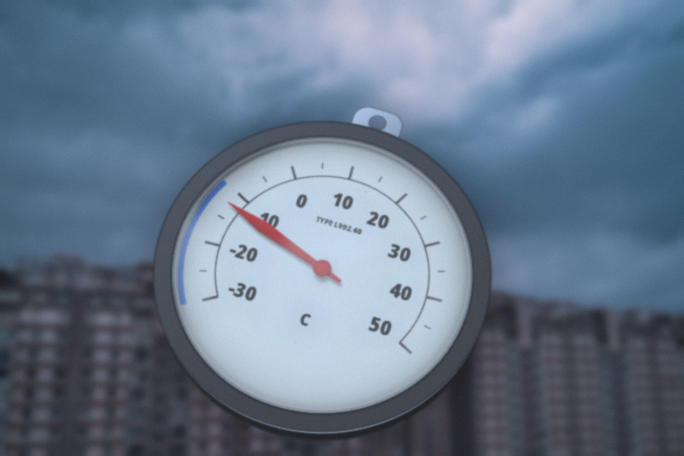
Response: -12.5 °C
